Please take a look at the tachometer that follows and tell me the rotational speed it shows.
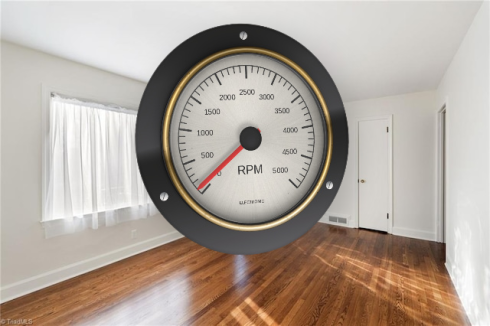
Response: 100 rpm
